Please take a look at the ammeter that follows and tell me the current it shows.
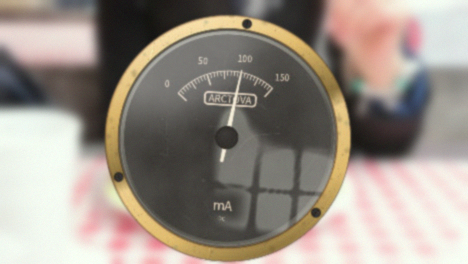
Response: 100 mA
